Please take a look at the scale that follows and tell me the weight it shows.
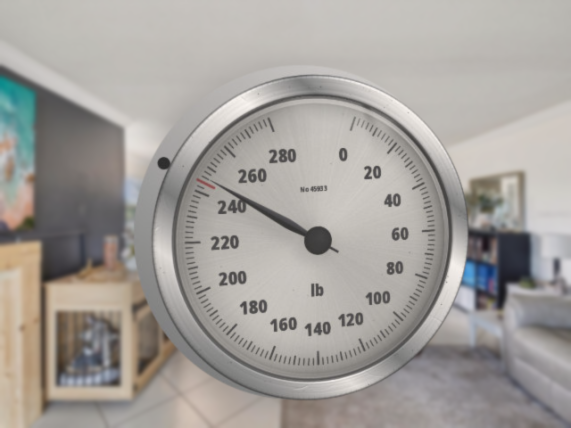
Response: 246 lb
